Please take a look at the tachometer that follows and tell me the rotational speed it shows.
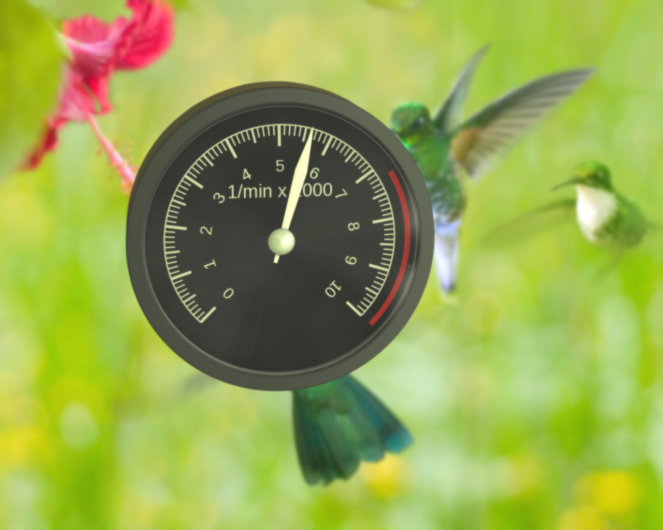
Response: 5600 rpm
